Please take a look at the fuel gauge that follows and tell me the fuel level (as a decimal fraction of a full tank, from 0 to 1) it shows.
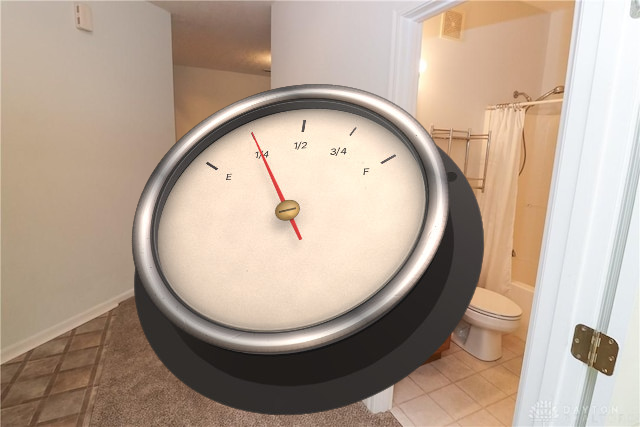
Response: 0.25
